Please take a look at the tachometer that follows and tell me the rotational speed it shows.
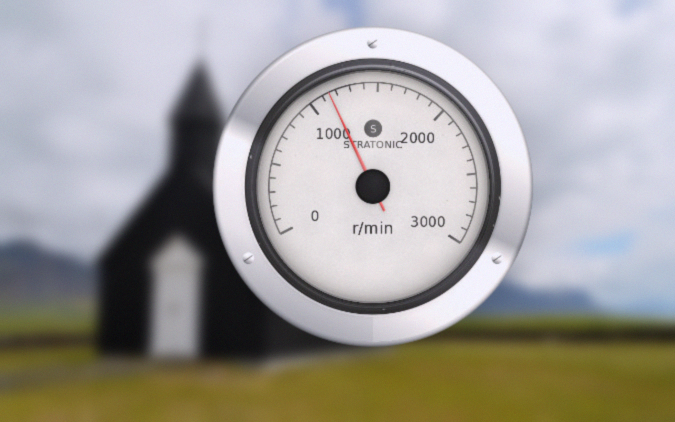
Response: 1150 rpm
